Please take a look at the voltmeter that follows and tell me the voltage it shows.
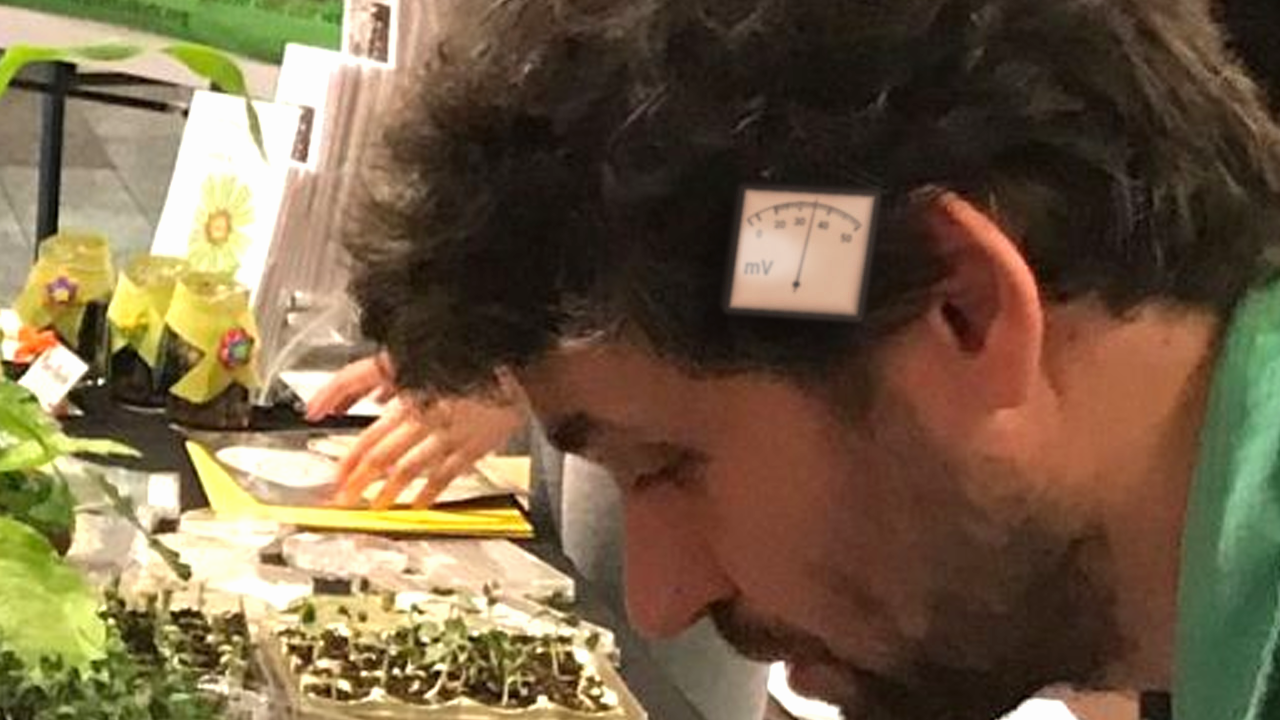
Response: 35 mV
